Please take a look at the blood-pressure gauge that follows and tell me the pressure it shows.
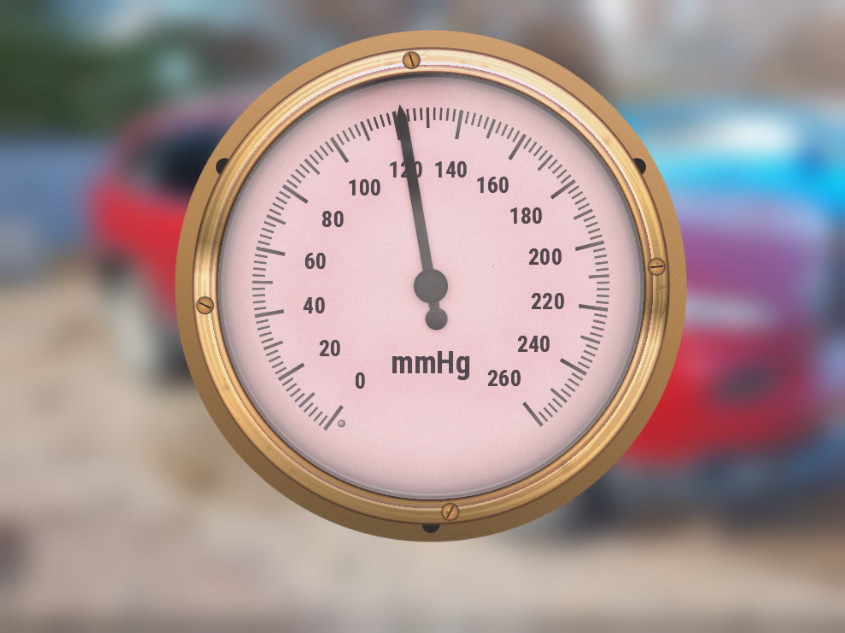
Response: 122 mmHg
